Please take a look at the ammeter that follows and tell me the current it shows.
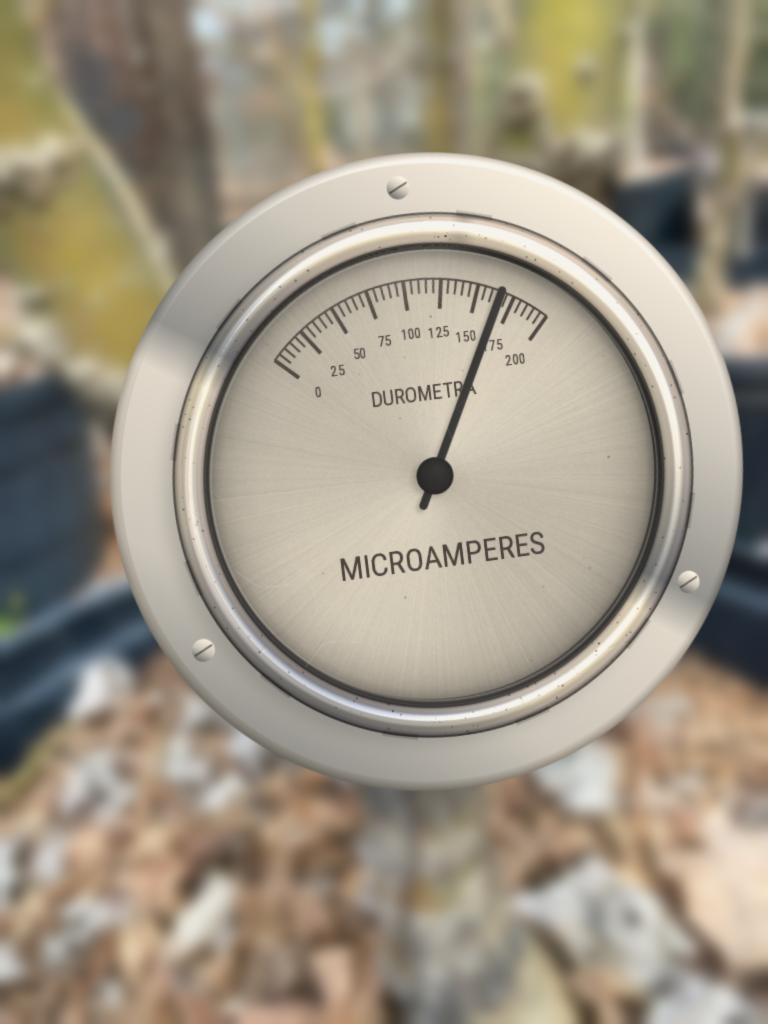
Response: 165 µA
